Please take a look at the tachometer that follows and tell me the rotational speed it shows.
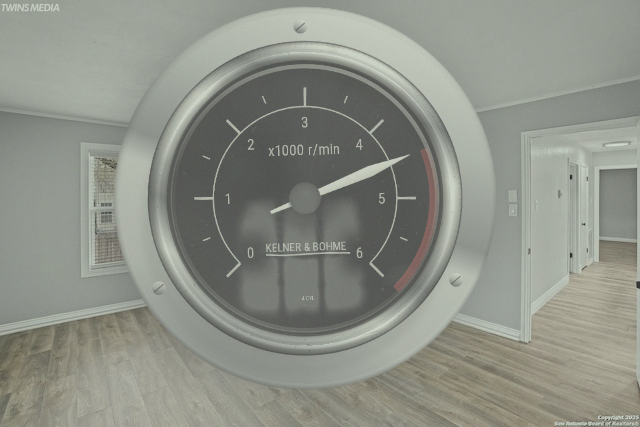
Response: 4500 rpm
